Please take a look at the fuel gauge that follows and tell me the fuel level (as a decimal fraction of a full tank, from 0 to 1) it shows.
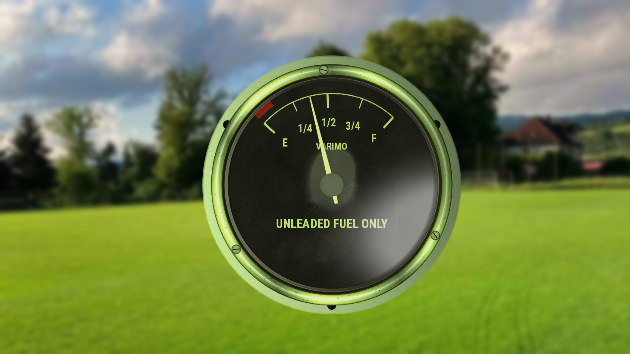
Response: 0.375
